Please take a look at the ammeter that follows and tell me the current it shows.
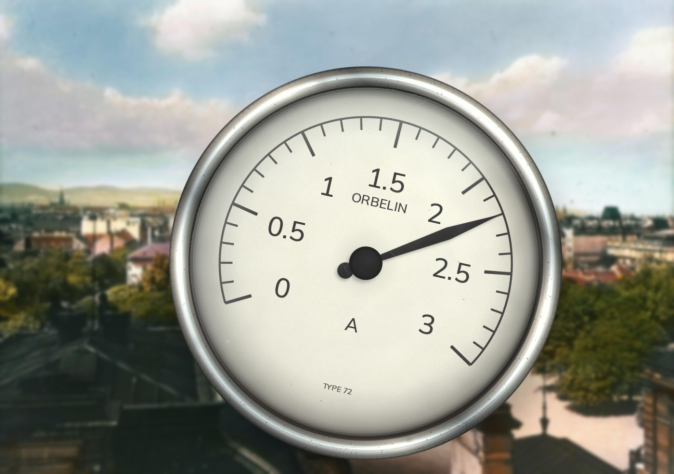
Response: 2.2 A
